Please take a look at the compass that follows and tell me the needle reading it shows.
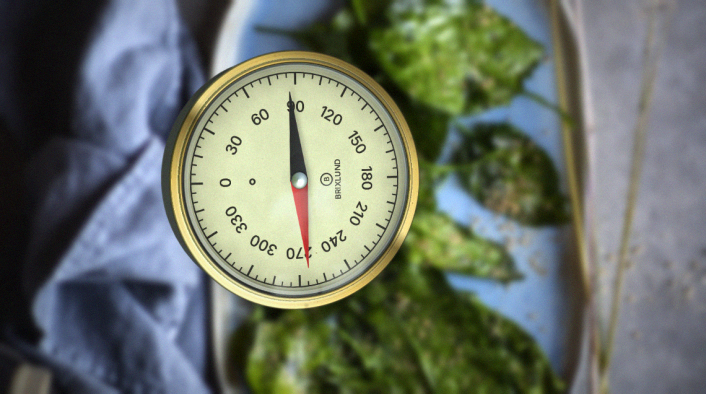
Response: 265 °
